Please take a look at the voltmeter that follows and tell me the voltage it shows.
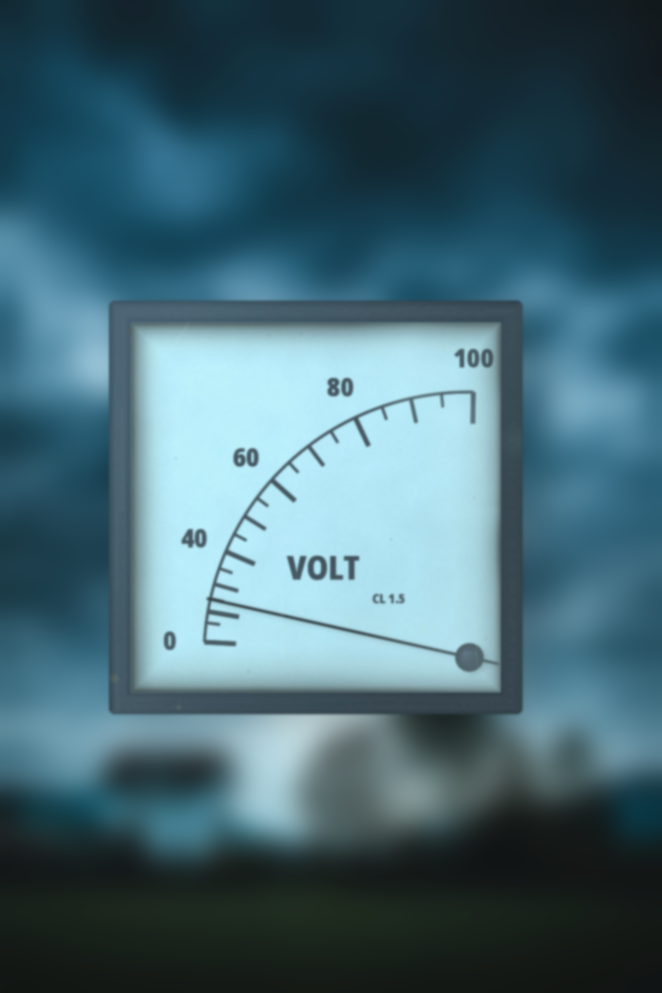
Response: 25 V
